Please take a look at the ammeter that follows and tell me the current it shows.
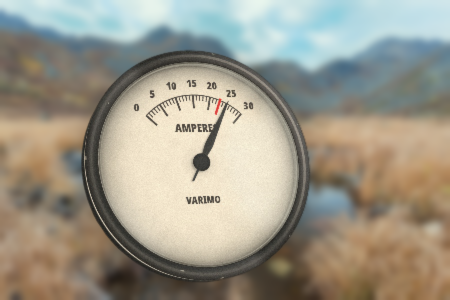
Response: 25 A
